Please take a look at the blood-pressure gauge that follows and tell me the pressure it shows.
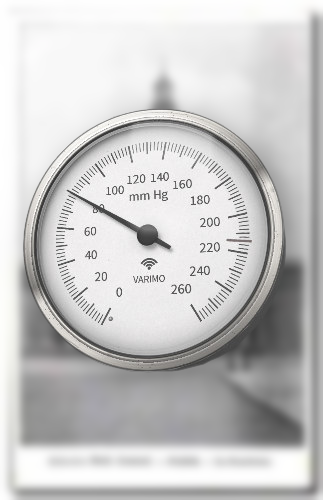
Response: 80 mmHg
